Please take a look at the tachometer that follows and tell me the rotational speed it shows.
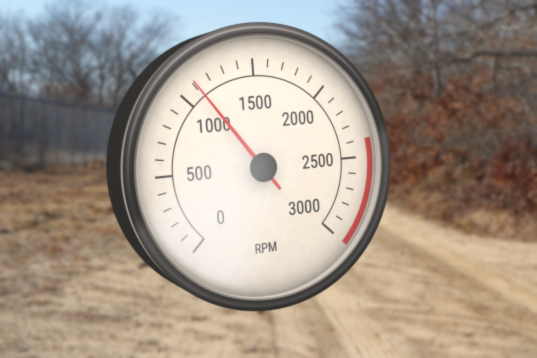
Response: 1100 rpm
